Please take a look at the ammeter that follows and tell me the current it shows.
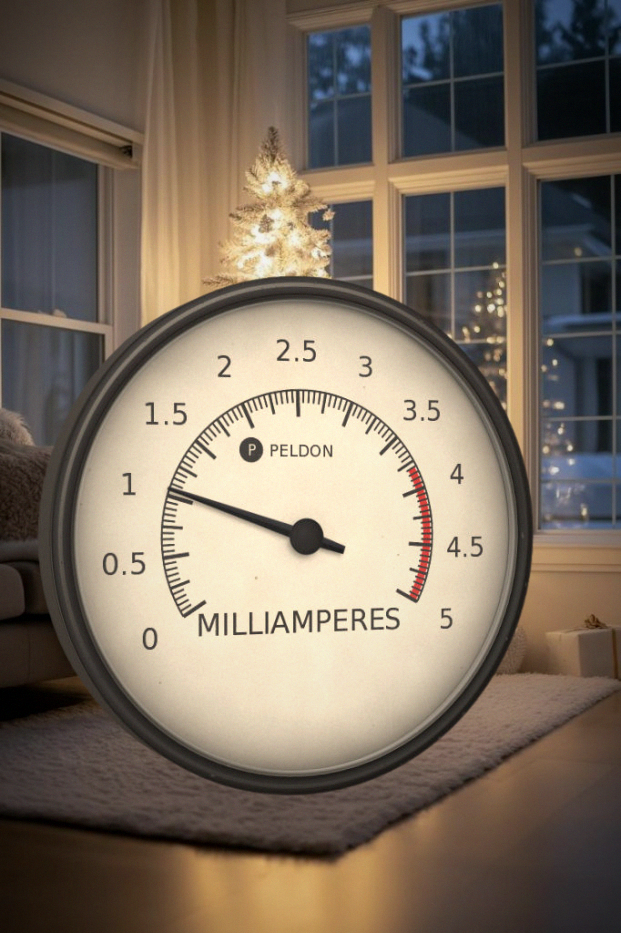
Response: 1.05 mA
